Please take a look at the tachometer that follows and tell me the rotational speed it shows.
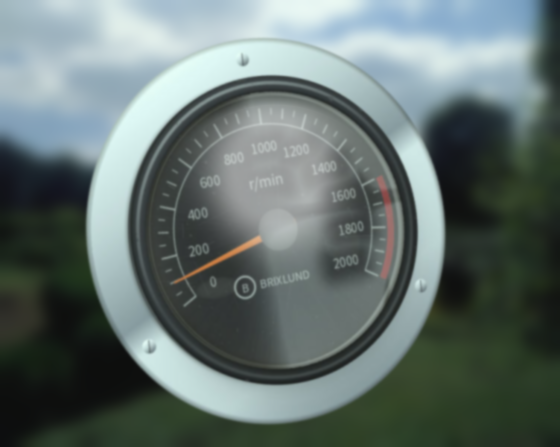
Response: 100 rpm
